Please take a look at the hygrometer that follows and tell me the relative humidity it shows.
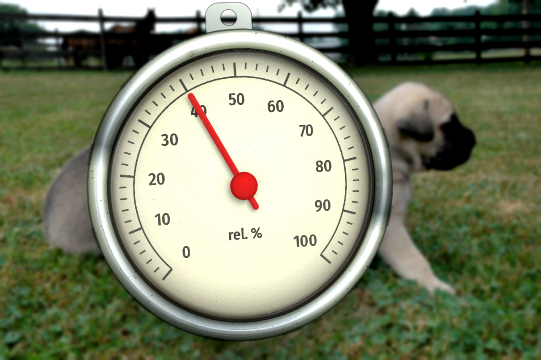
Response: 40 %
